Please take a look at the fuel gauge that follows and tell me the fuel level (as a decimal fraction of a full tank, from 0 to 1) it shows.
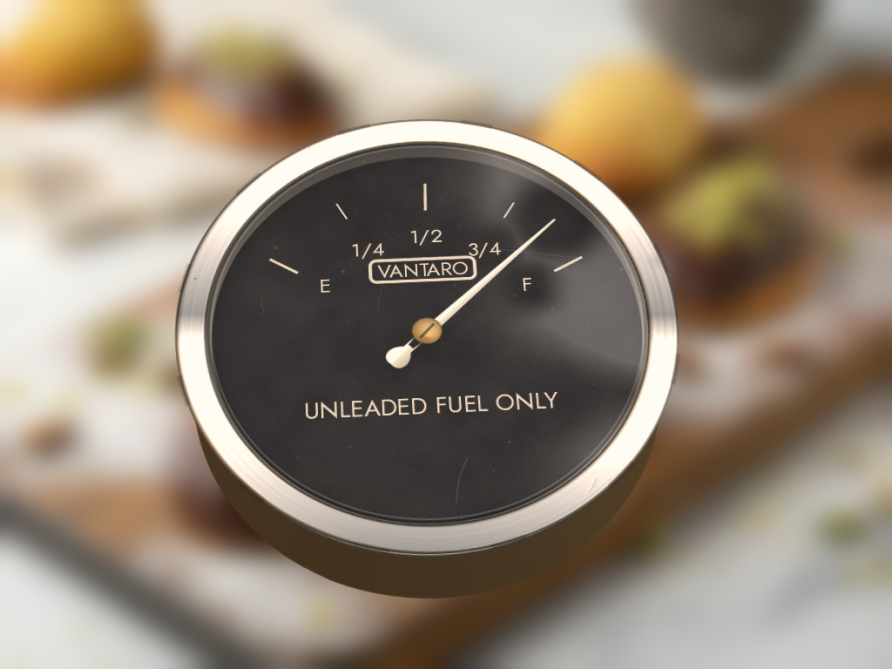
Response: 0.875
